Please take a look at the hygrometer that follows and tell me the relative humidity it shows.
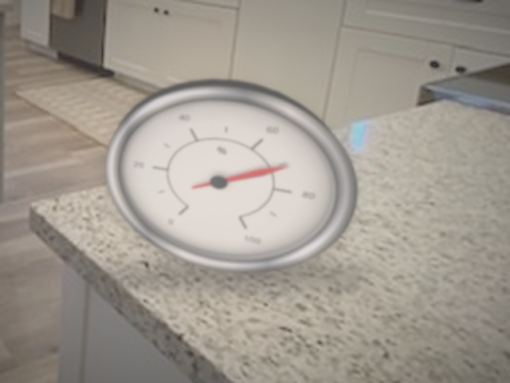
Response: 70 %
